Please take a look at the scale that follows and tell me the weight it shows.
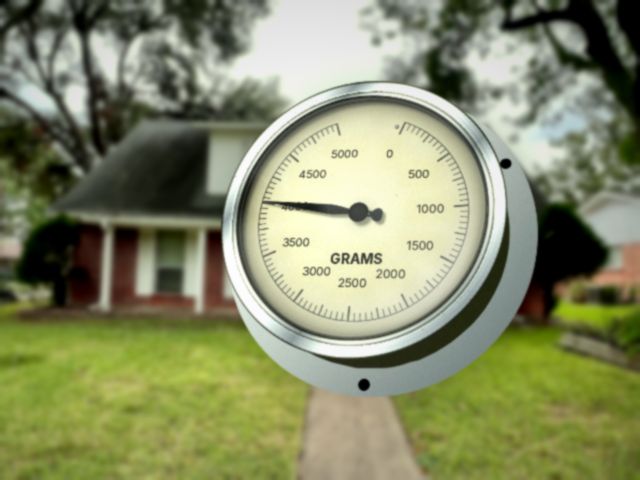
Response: 4000 g
